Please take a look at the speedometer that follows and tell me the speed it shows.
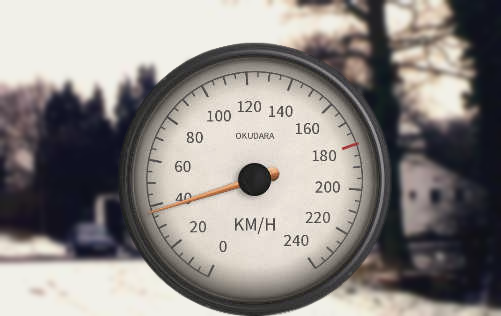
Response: 37.5 km/h
